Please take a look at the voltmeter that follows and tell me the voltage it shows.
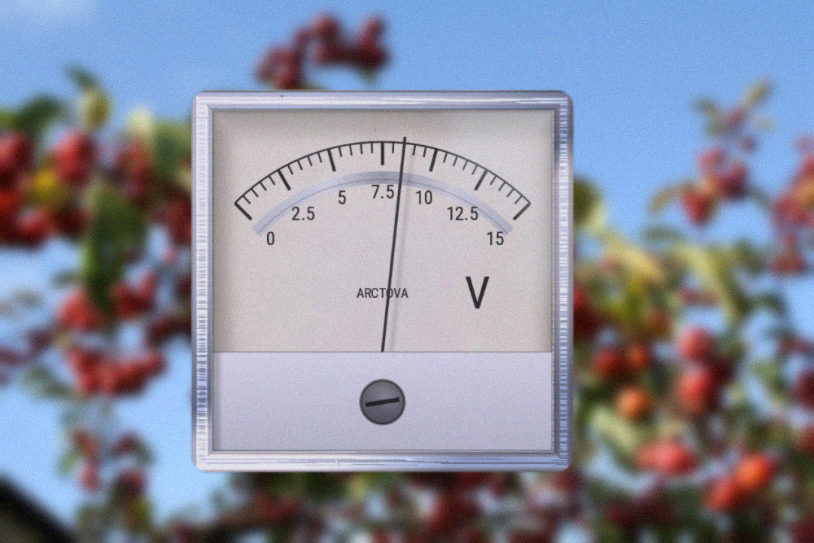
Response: 8.5 V
